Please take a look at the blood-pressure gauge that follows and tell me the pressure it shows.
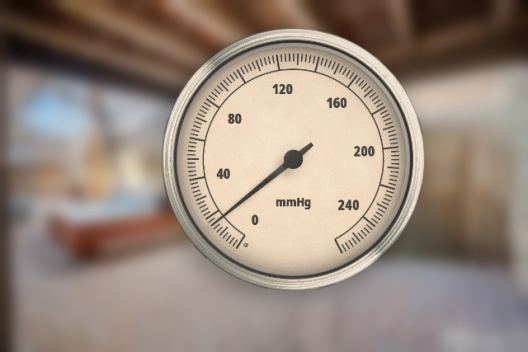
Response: 16 mmHg
